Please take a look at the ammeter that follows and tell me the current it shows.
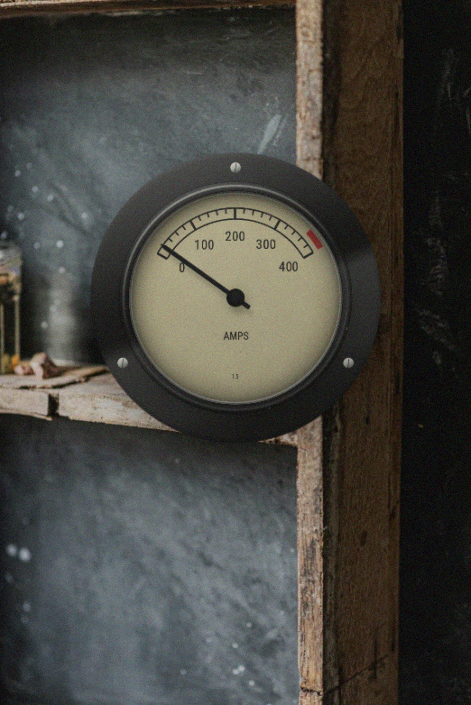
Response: 20 A
